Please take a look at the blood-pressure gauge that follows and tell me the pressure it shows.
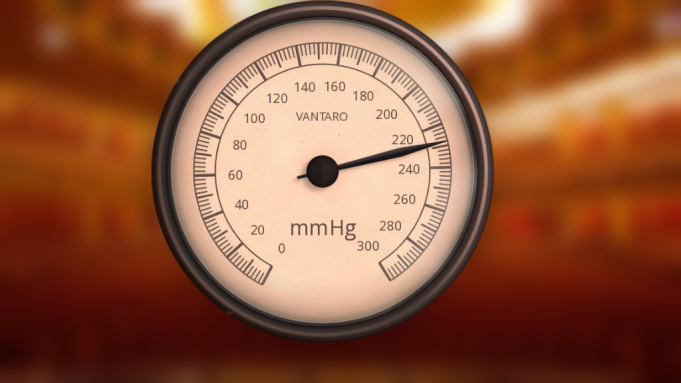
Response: 228 mmHg
